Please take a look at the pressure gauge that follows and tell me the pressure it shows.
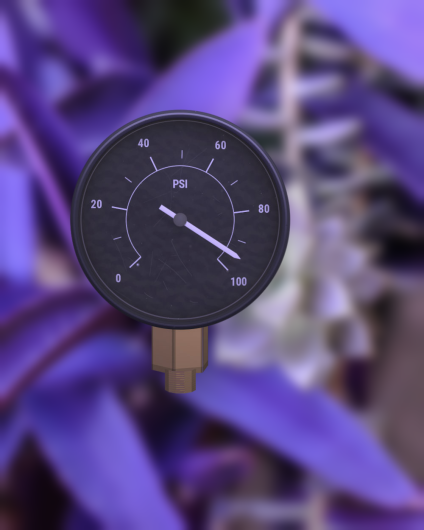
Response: 95 psi
